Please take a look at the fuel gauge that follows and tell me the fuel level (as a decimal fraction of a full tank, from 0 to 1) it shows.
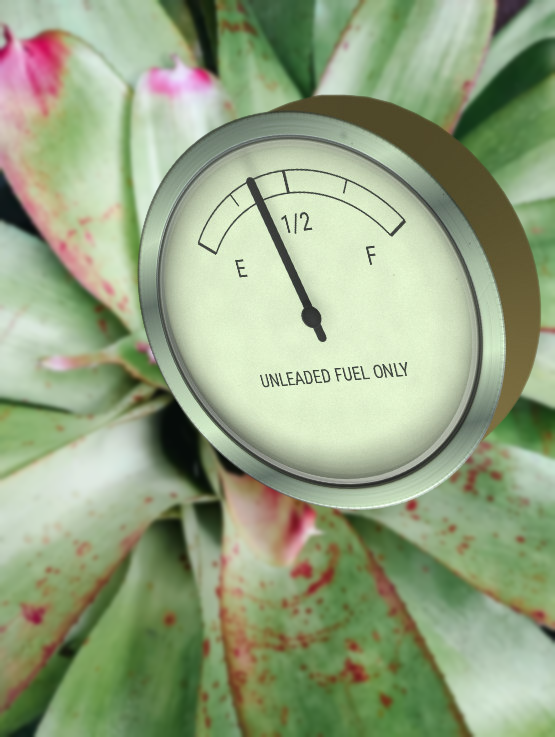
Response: 0.375
